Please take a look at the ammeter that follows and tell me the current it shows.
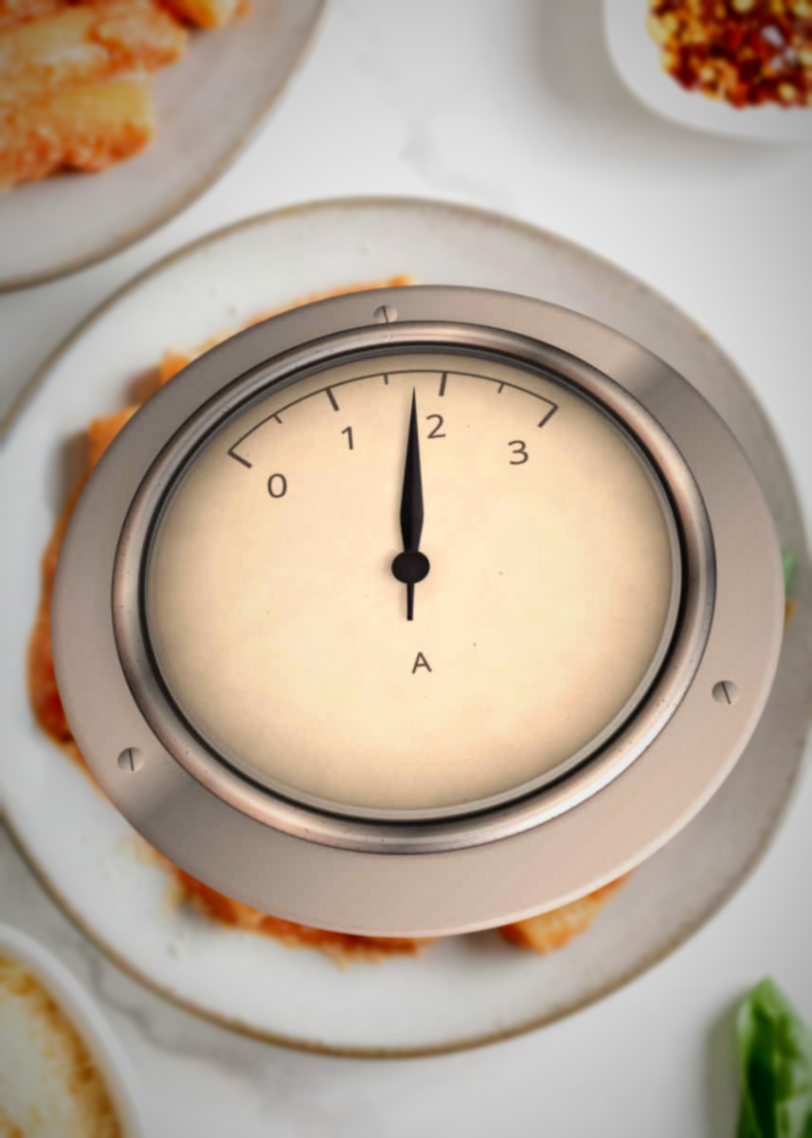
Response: 1.75 A
